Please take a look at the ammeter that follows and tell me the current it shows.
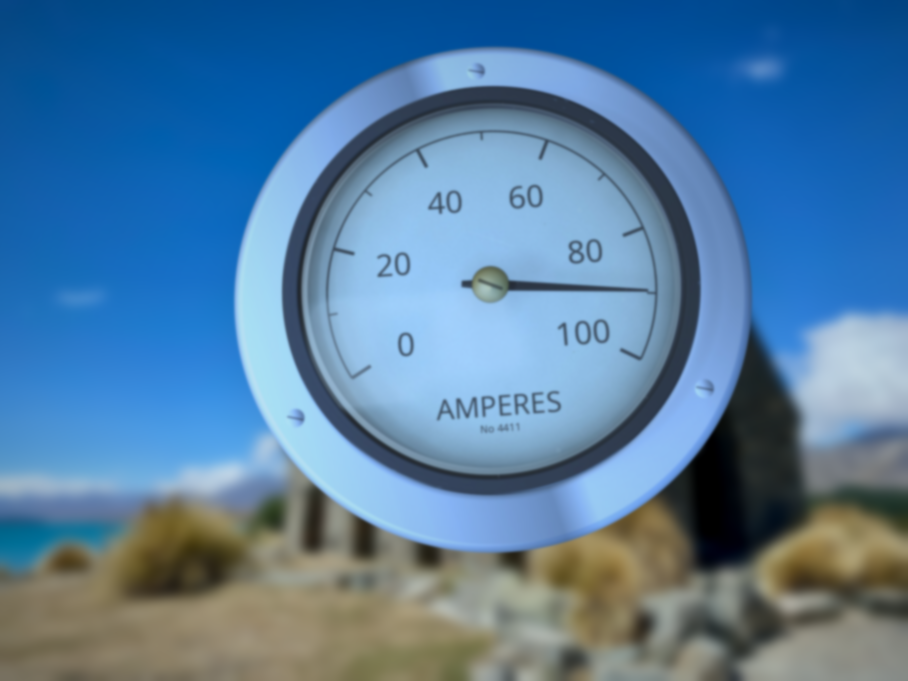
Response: 90 A
